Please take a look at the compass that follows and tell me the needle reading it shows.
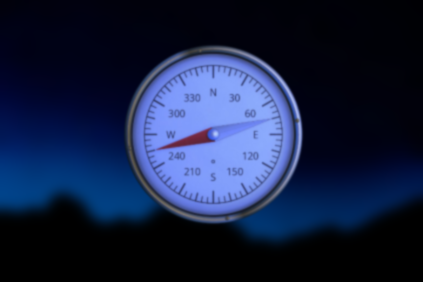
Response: 255 °
